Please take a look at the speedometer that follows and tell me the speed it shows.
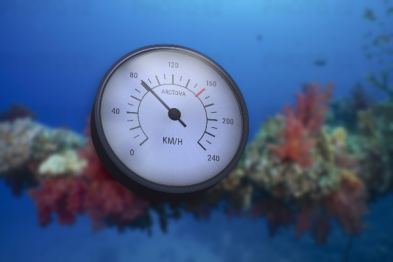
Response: 80 km/h
